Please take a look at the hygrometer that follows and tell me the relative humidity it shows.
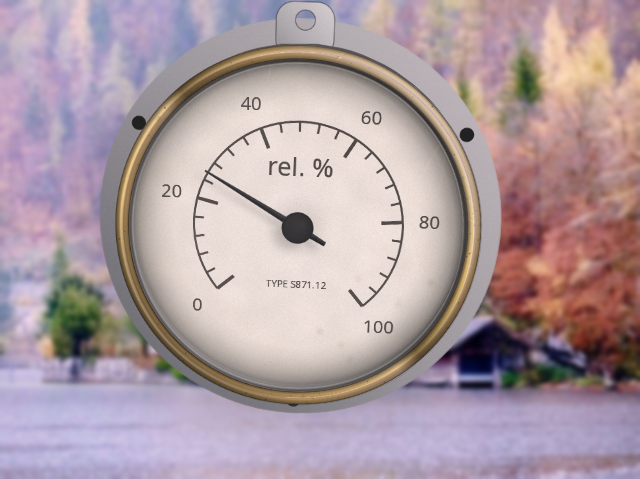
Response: 26 %
